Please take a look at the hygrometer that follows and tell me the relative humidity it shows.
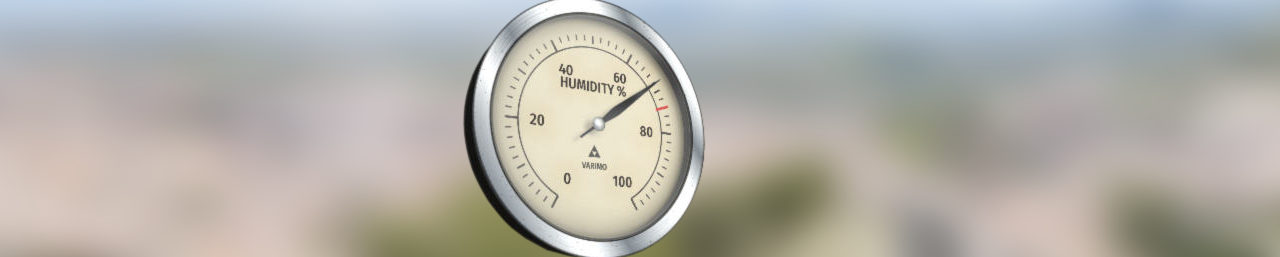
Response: 68 %
